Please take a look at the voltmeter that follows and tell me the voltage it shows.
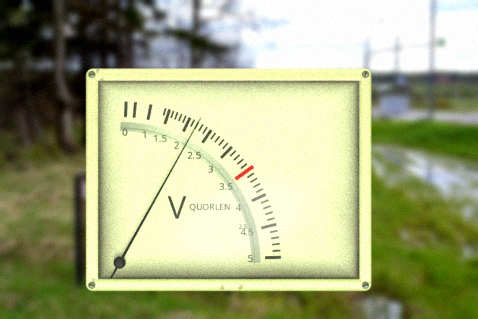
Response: 2.2 V
